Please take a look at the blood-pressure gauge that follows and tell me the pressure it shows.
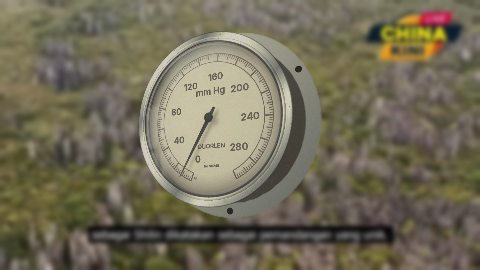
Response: 10 mmHg
